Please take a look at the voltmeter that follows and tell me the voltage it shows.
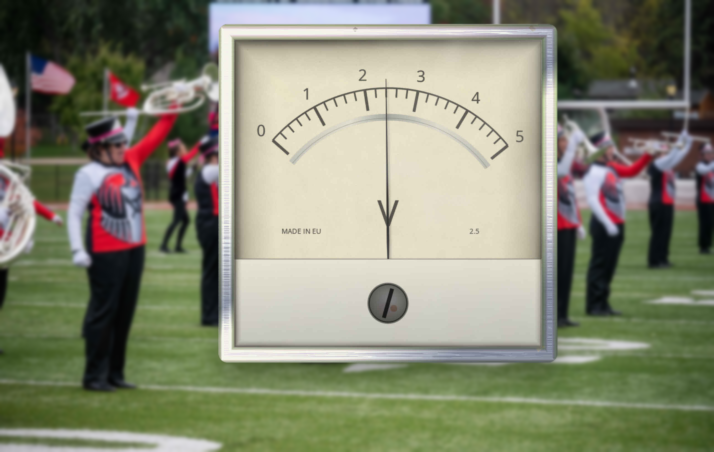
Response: 2.4 V
